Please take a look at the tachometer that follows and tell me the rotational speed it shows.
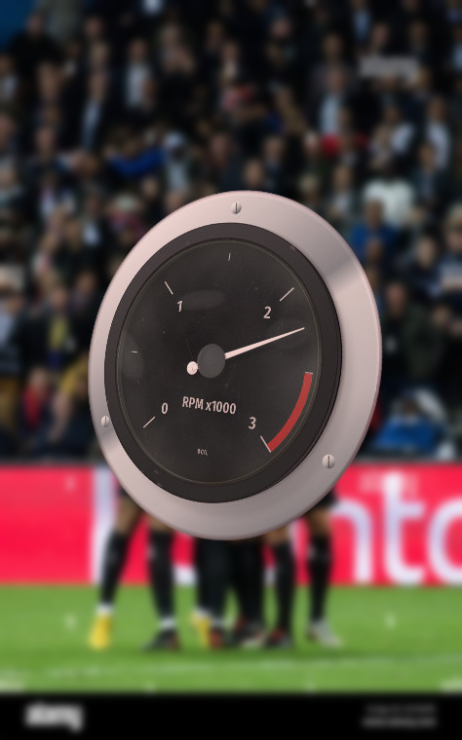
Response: 2250 rpm
